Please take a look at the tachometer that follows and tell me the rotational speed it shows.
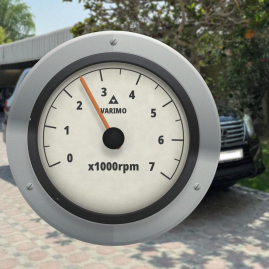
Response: 2500 rpm
